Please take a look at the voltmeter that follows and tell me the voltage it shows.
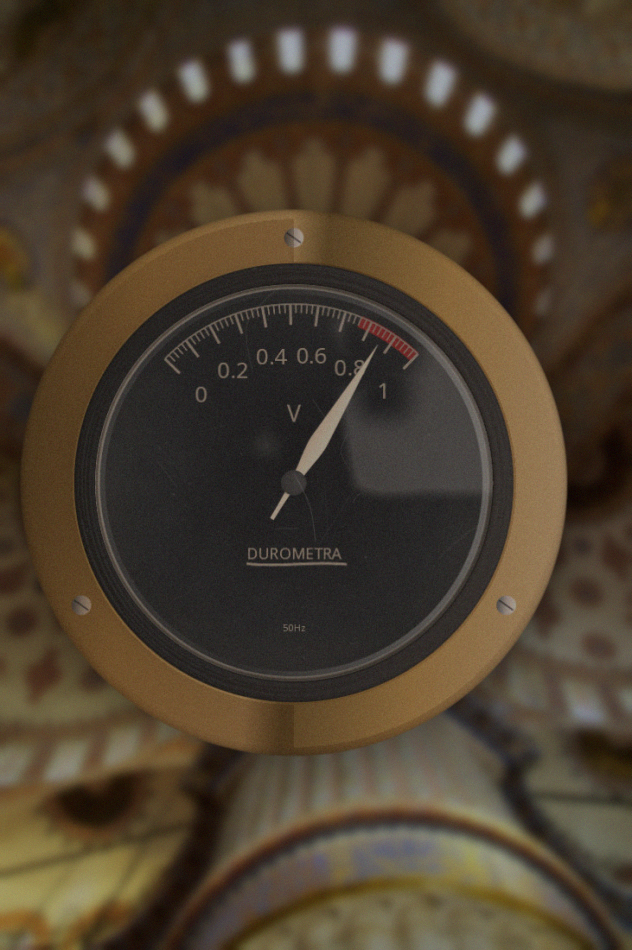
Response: 0.86 V
